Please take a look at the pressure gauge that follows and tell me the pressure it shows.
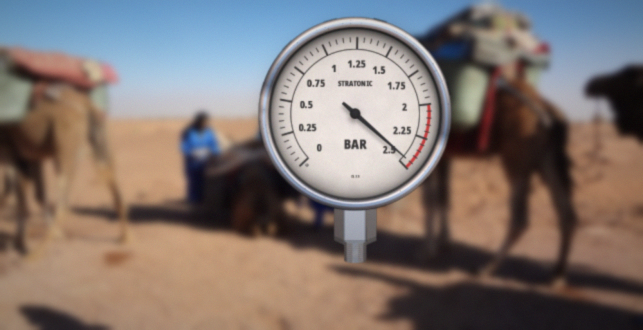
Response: 2.45 bar
